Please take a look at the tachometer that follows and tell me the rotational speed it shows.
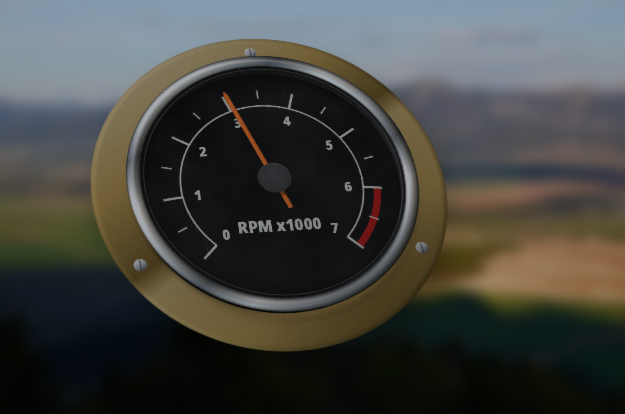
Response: 3000 rpm
